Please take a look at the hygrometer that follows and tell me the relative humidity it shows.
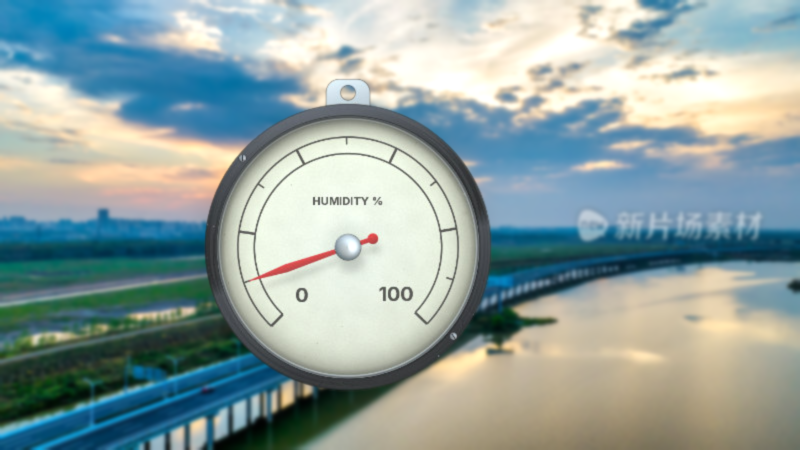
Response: 10 %
